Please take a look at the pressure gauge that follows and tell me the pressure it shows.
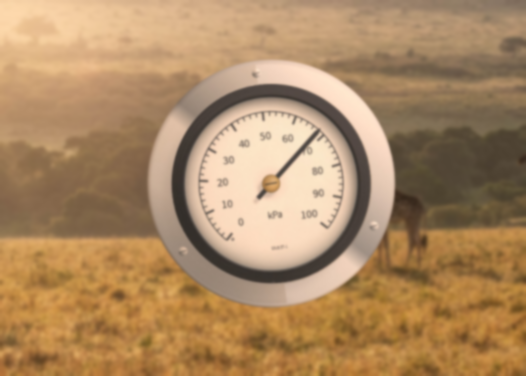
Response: 68 kPa
